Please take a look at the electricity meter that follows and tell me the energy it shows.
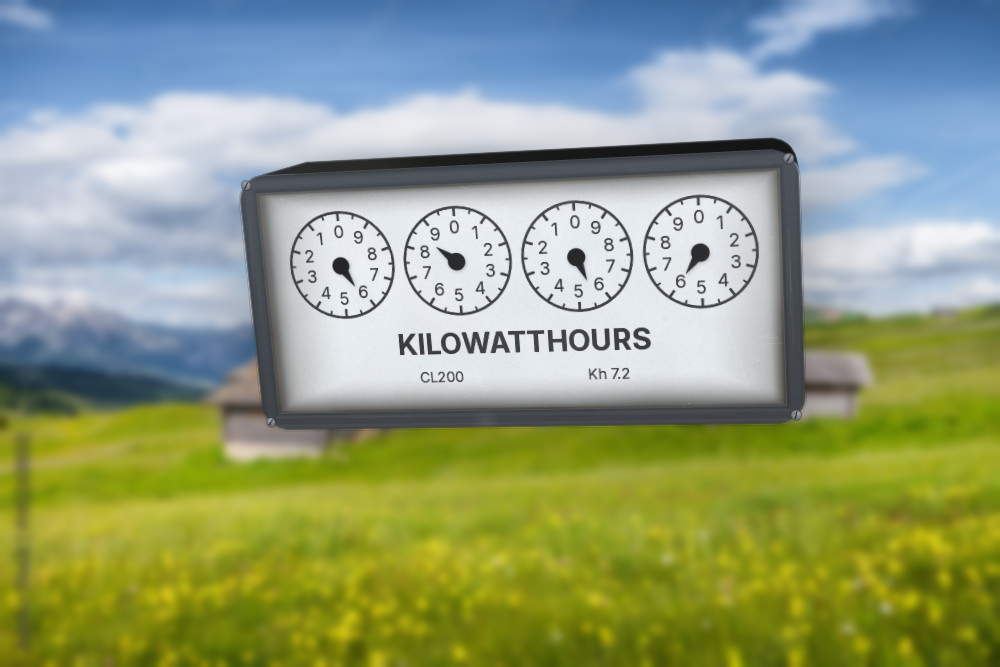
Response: 5856 kWh
